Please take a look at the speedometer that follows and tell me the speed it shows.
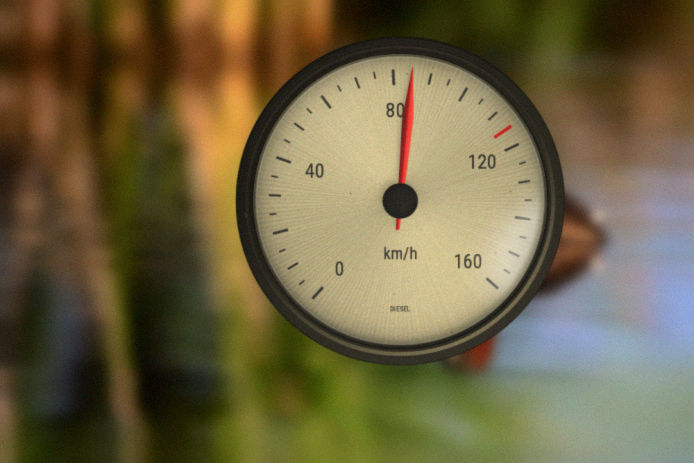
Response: 85 km/h
